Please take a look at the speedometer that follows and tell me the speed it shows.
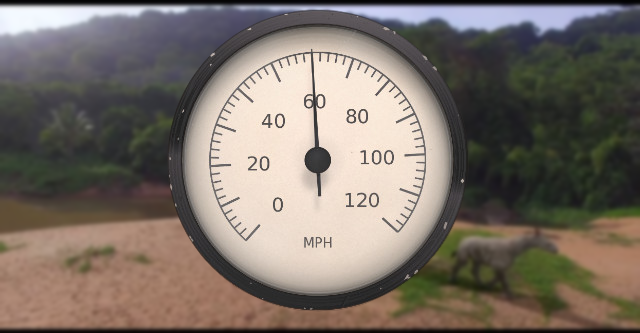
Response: 60 mph
